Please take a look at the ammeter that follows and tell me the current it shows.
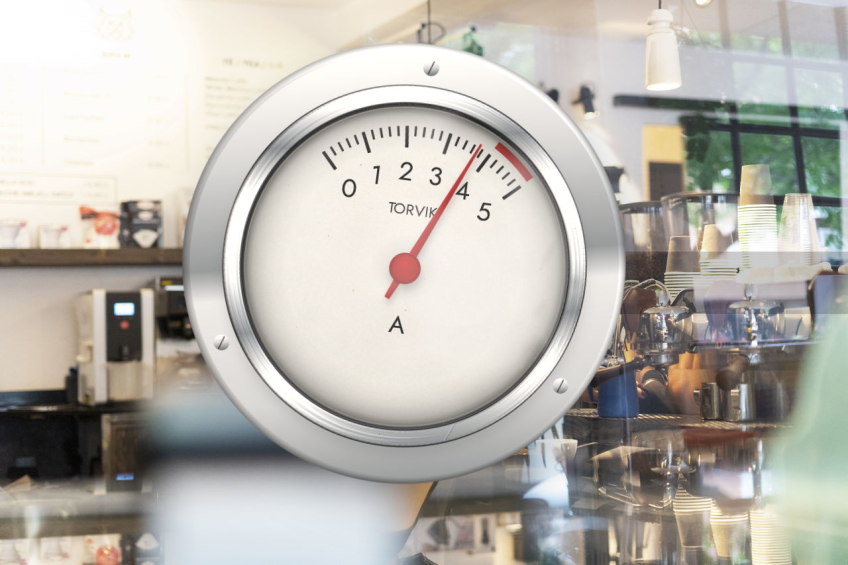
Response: 3.7 A
